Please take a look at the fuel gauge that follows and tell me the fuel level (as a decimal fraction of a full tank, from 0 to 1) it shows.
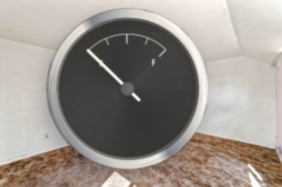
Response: 0
